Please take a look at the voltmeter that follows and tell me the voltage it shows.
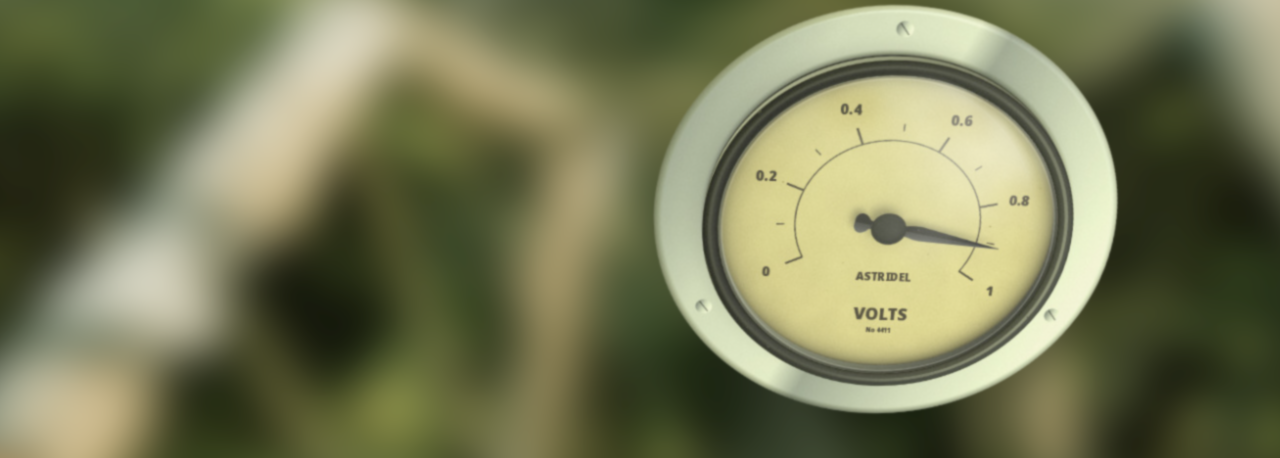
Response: 0.9 V
